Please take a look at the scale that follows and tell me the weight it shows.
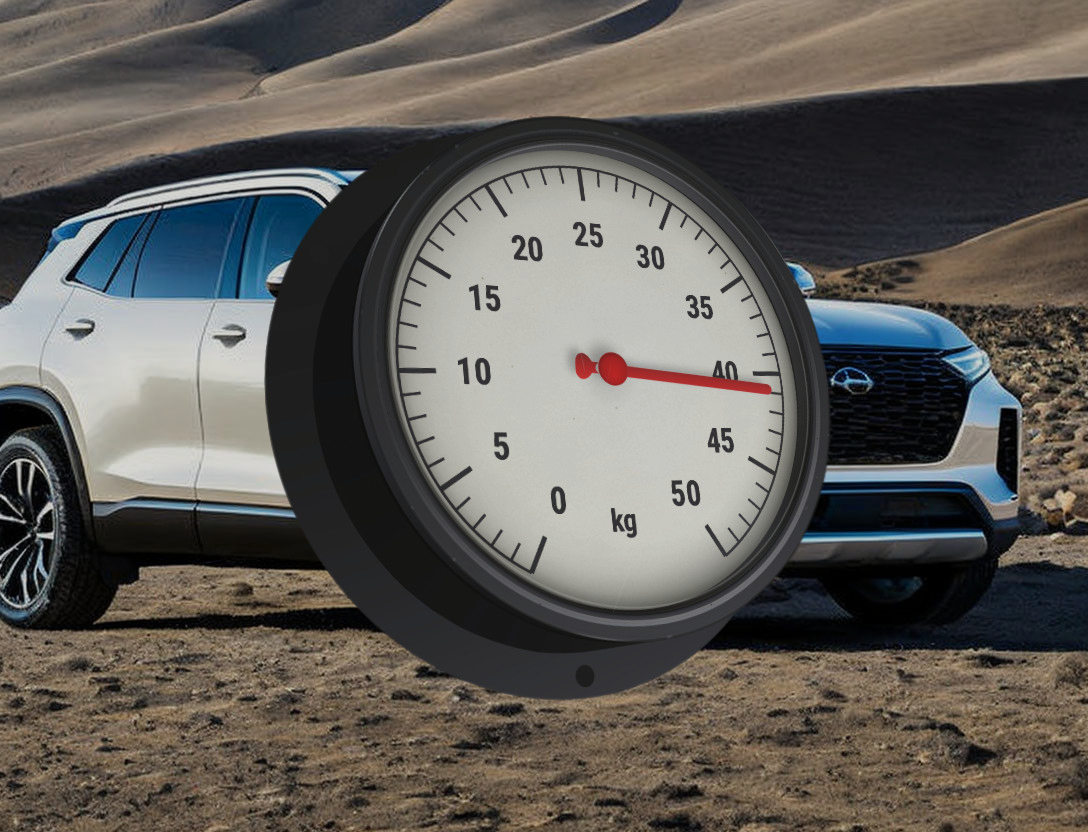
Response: 41 kg
